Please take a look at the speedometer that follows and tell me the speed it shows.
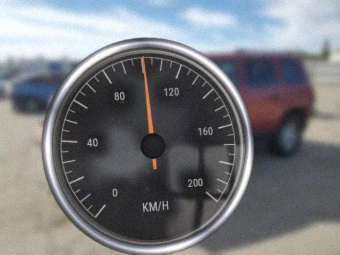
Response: 100 km/h
